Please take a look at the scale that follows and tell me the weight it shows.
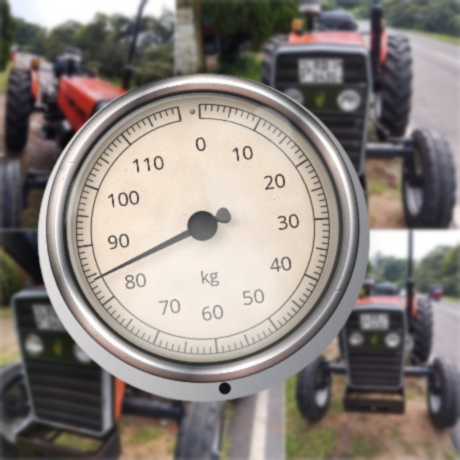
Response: 84 kg
